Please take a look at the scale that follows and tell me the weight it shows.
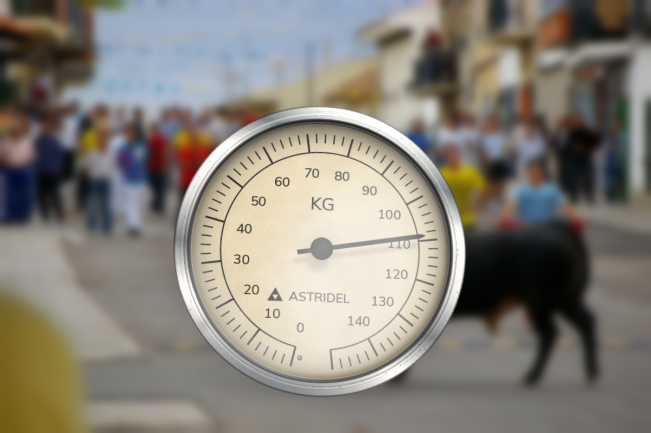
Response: 109 kg
